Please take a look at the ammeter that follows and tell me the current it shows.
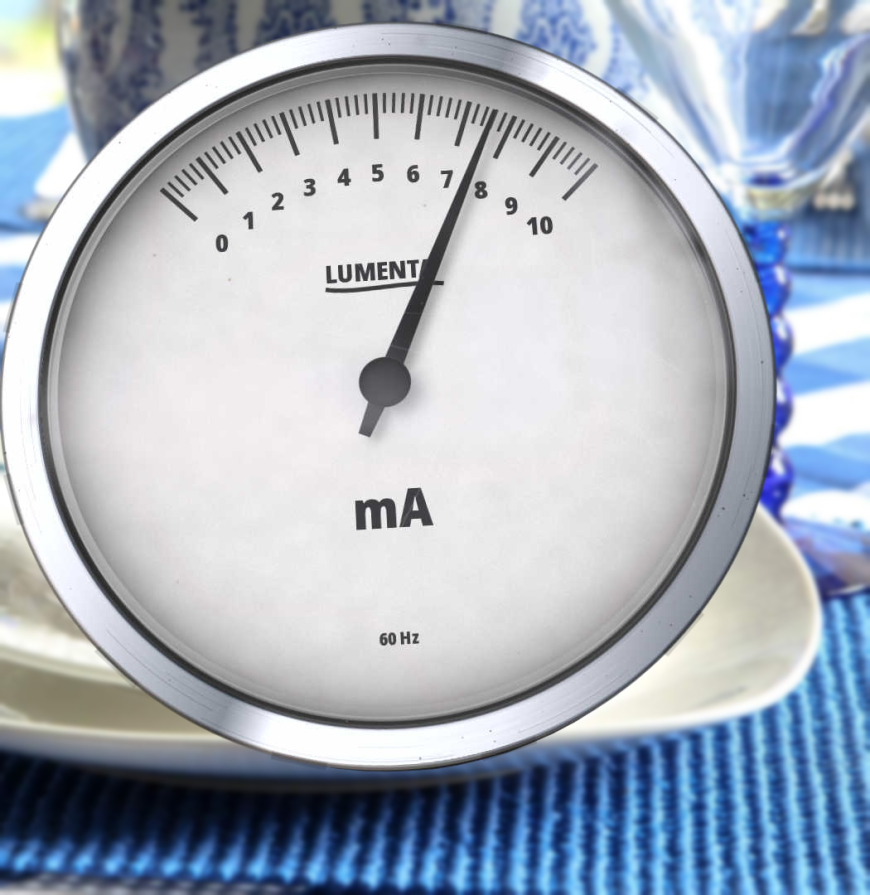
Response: 7.6 mA
